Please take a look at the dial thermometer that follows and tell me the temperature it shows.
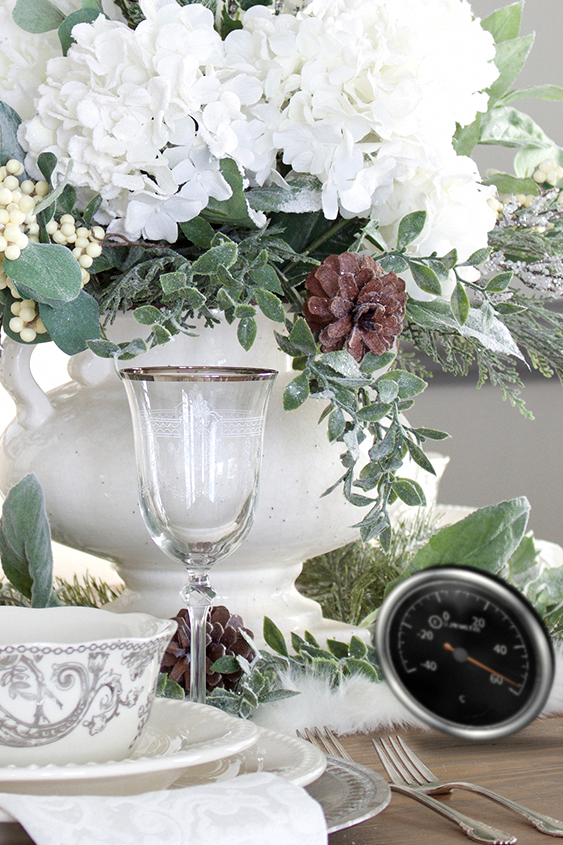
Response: 56 °C
